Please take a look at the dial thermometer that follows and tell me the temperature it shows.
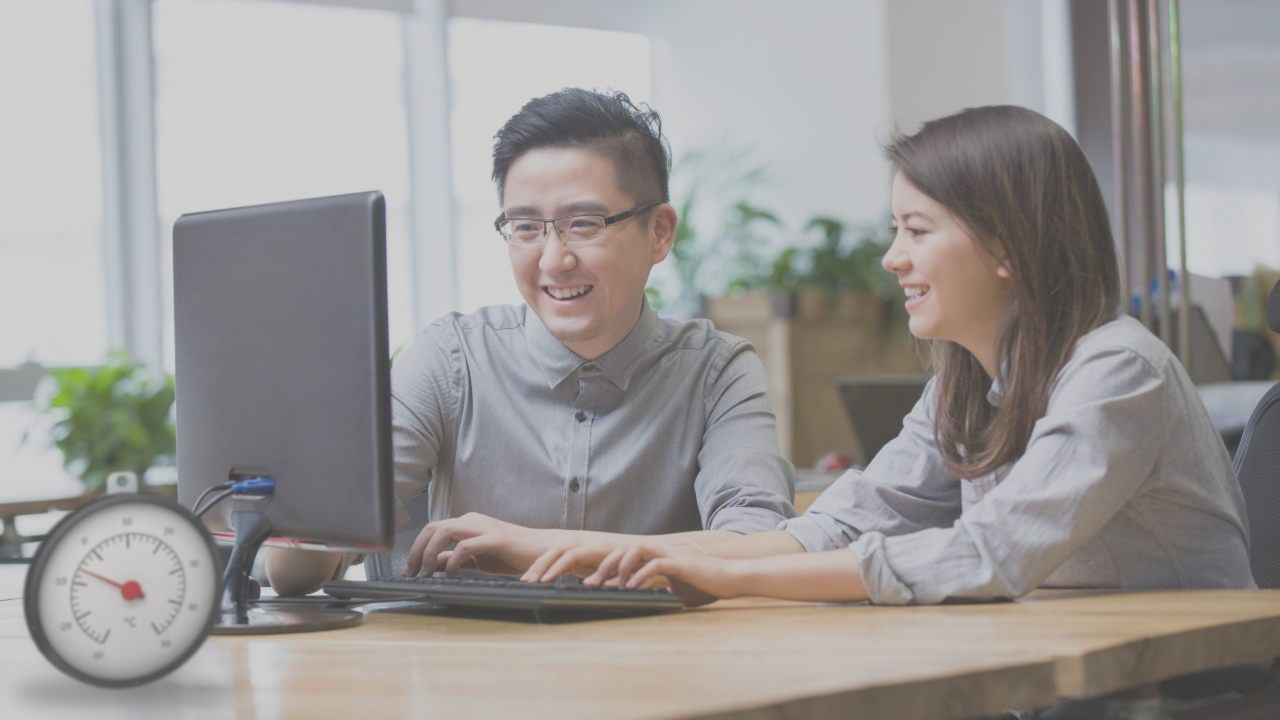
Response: -6 °C
